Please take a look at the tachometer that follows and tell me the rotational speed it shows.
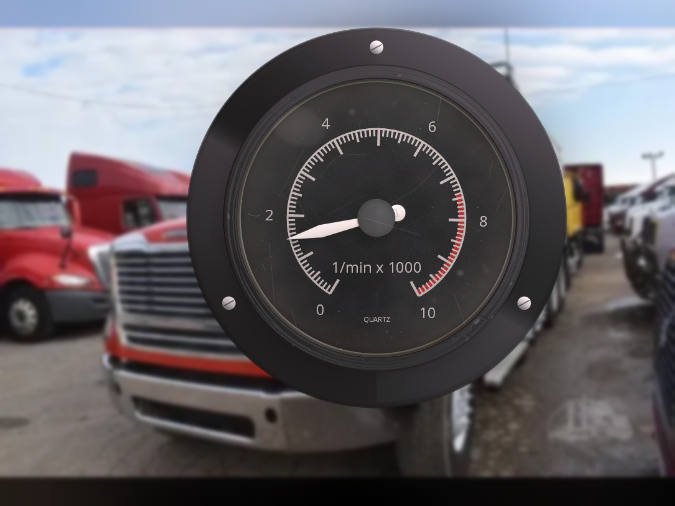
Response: 1500 rpm
